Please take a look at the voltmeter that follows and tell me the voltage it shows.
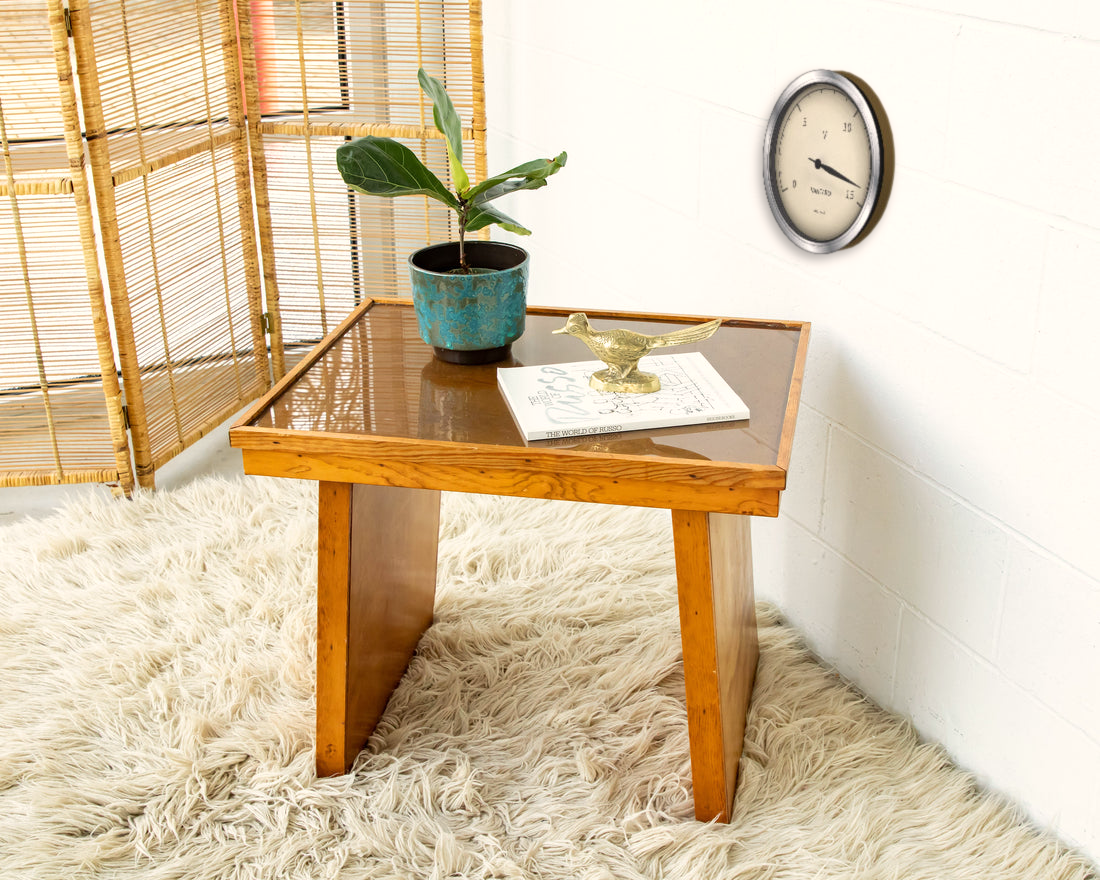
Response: 14 V
